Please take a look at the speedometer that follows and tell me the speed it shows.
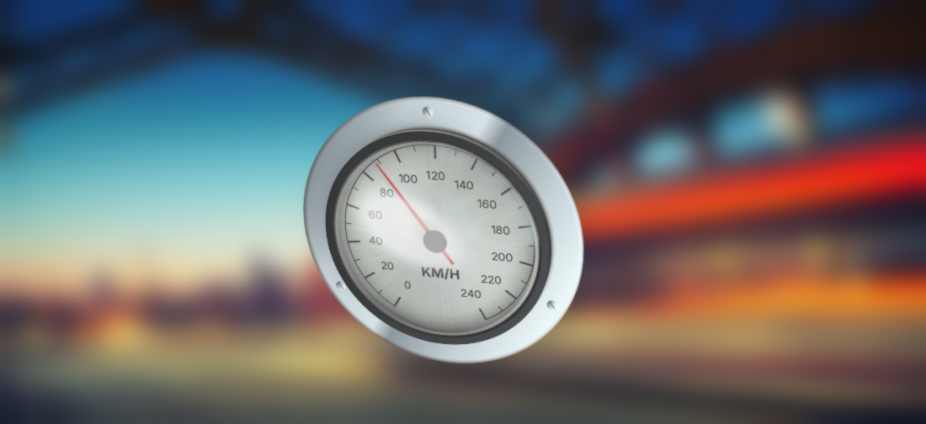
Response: 90 km/h
